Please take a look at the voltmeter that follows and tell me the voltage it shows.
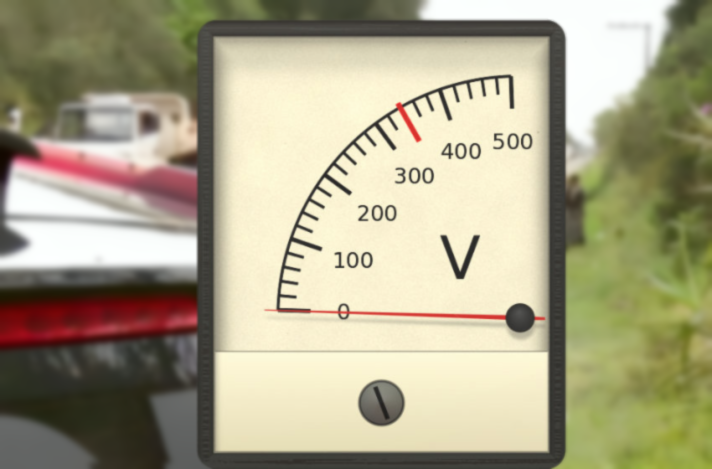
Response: 0 V
